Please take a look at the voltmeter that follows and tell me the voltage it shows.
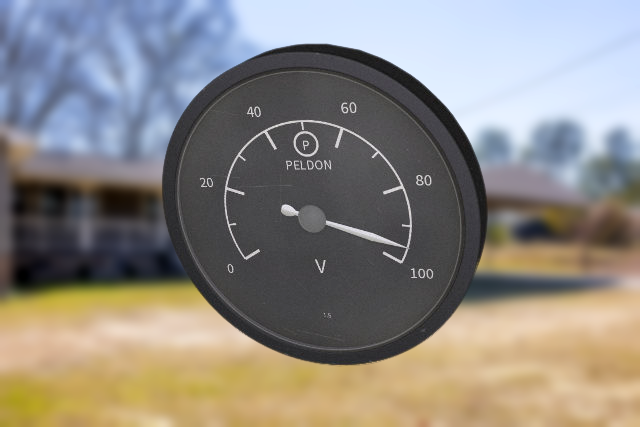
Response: 95 V
